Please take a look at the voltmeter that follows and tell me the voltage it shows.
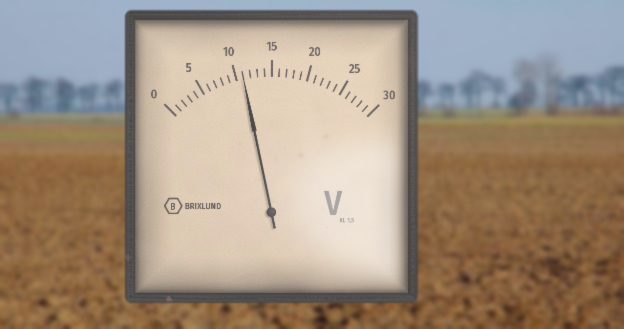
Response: 11 V
